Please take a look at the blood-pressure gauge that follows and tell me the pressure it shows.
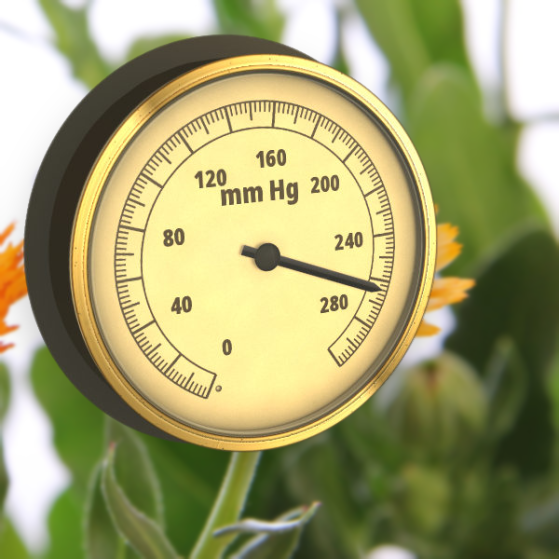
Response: 264 mmHg
